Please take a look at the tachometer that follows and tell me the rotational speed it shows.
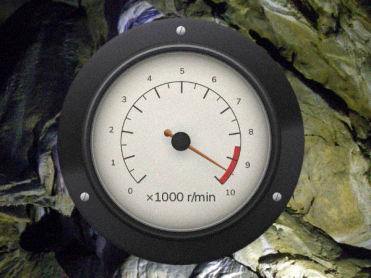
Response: 9500 rpm
